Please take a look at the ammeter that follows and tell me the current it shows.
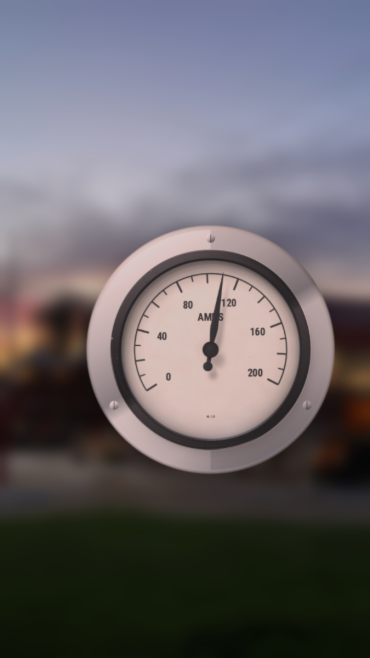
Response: 110 A
